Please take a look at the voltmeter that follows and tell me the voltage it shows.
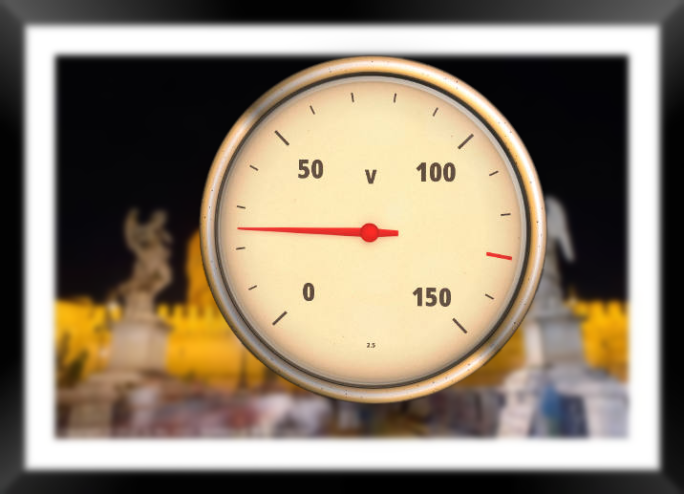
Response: 25 V
